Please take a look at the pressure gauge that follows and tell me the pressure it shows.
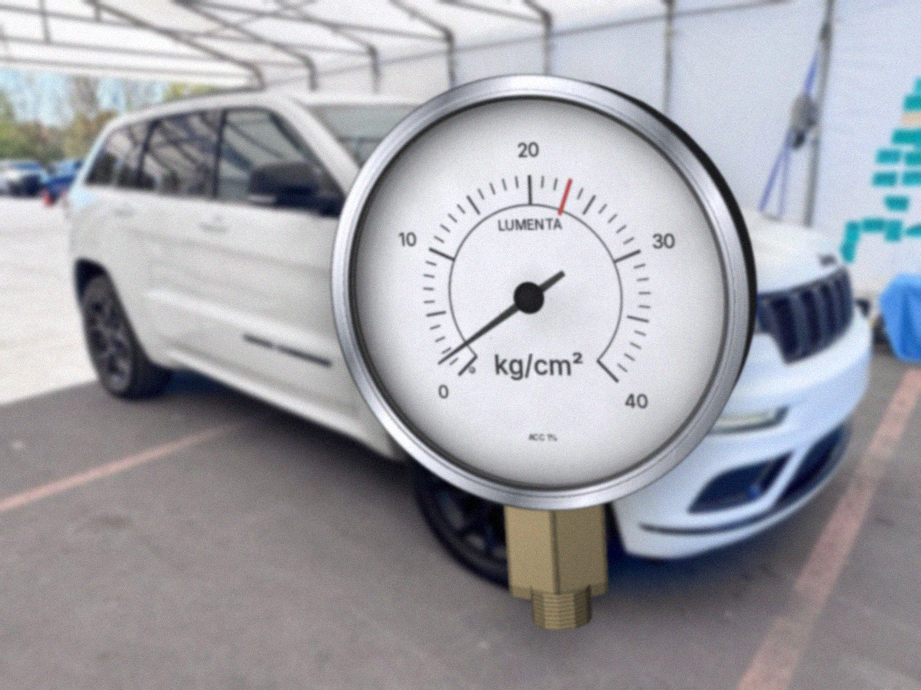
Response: 1.5 kg/cm²
